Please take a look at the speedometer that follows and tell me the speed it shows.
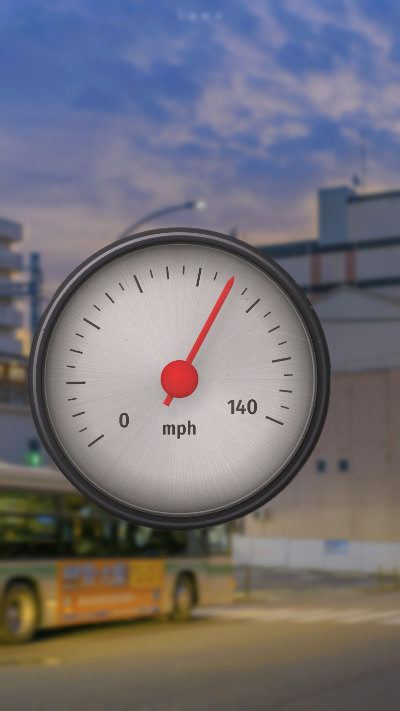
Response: 90 mph
